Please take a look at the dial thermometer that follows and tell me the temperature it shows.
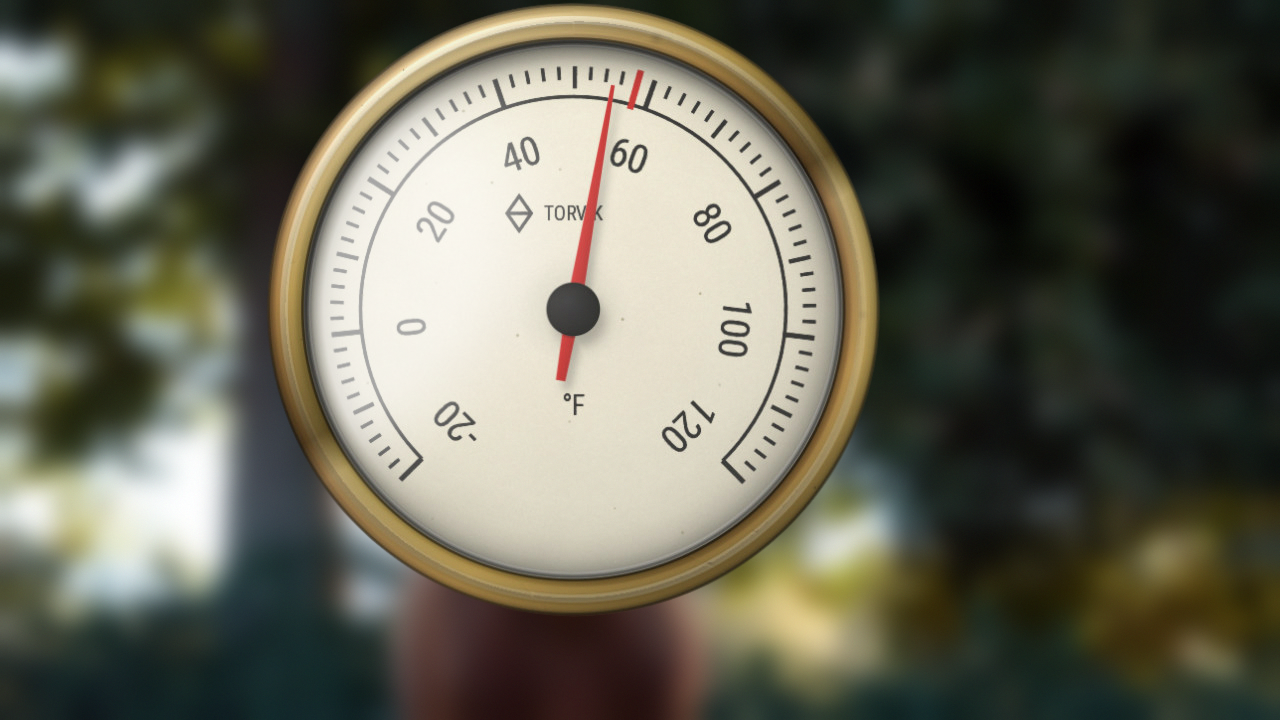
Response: 55 °F
